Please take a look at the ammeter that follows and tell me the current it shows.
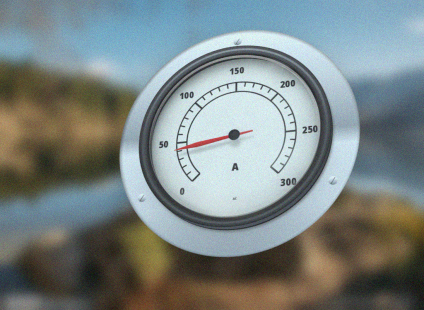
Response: 40 A
